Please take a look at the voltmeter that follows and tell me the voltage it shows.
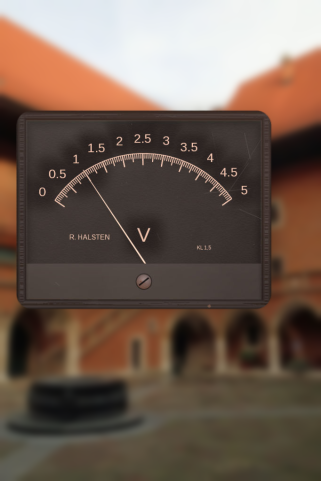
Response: 1 V
